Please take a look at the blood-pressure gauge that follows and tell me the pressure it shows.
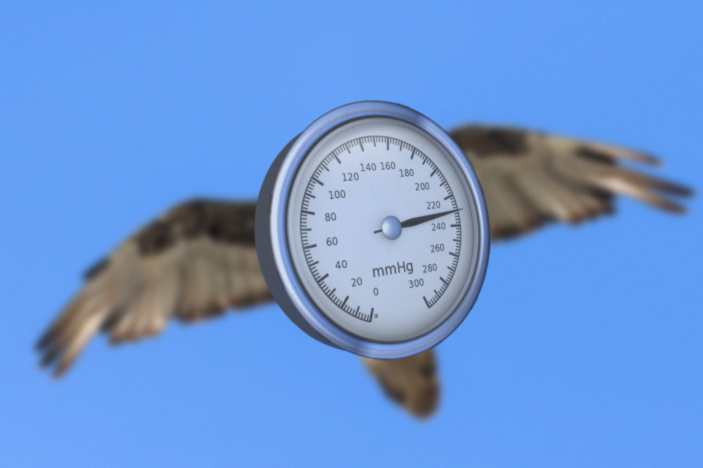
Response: 230 mmHg
